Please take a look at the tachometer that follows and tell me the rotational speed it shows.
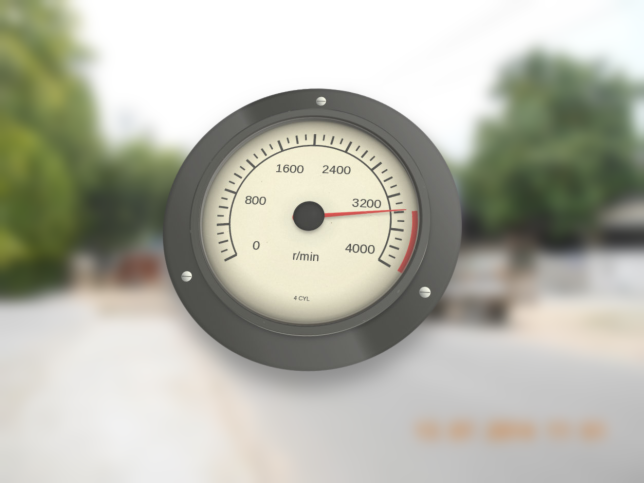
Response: 3400 rpm
